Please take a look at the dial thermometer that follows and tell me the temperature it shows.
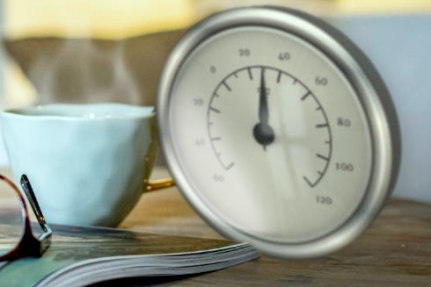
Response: 30 °F
